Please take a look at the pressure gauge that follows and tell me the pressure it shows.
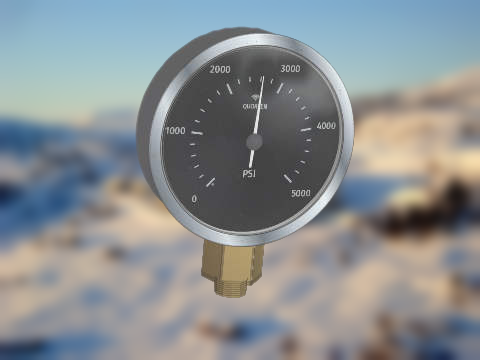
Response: 2600 psi
